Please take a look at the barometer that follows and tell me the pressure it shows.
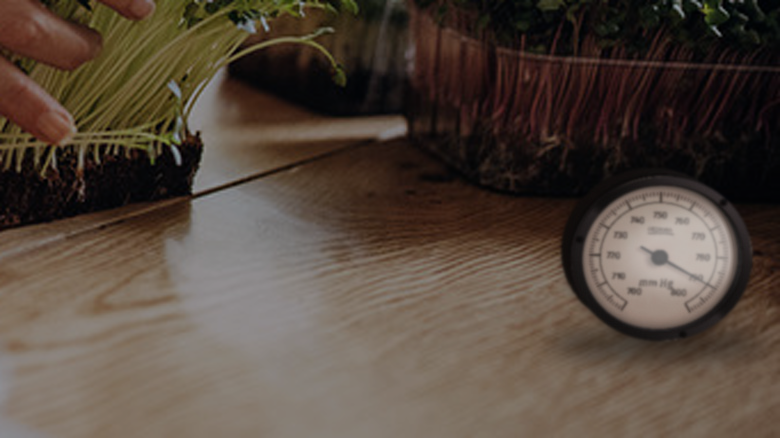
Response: 790 mmHg
